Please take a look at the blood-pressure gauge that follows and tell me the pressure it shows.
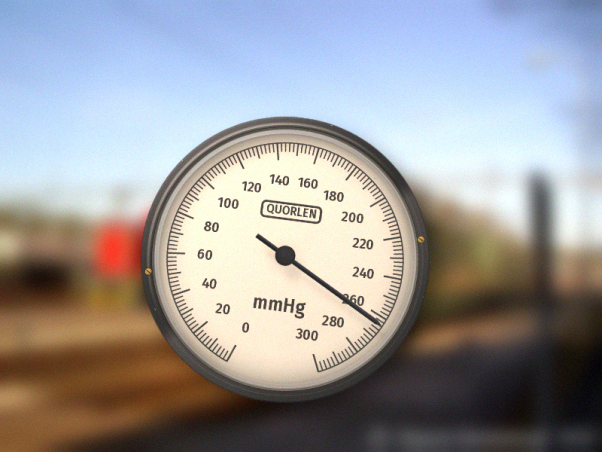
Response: 264 mmHg
